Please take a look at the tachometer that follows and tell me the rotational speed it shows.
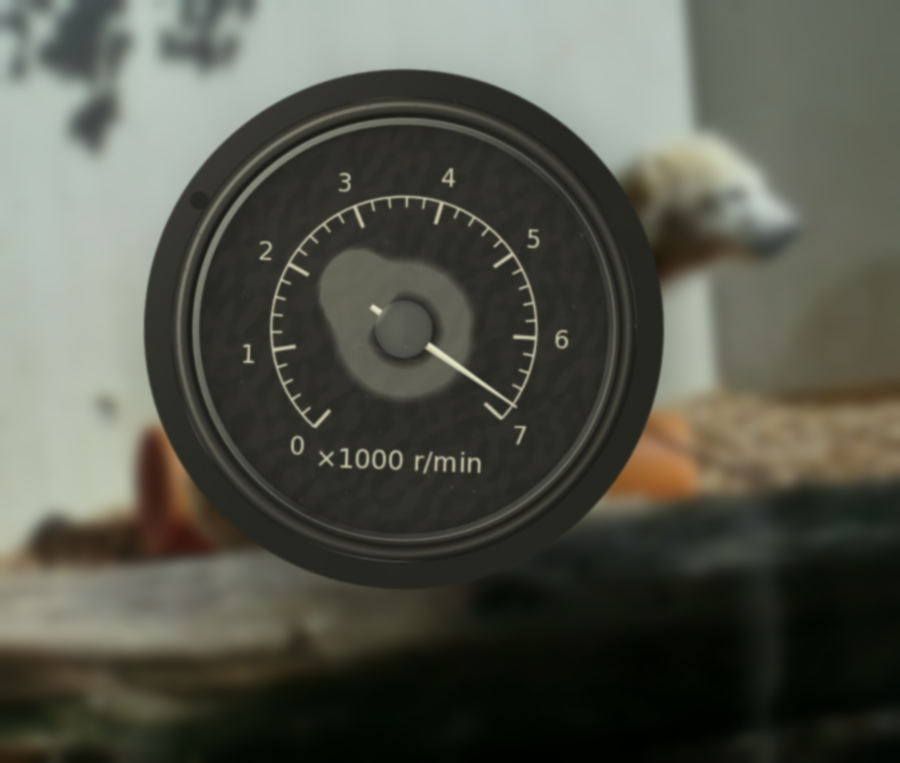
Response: 6800 rpm
